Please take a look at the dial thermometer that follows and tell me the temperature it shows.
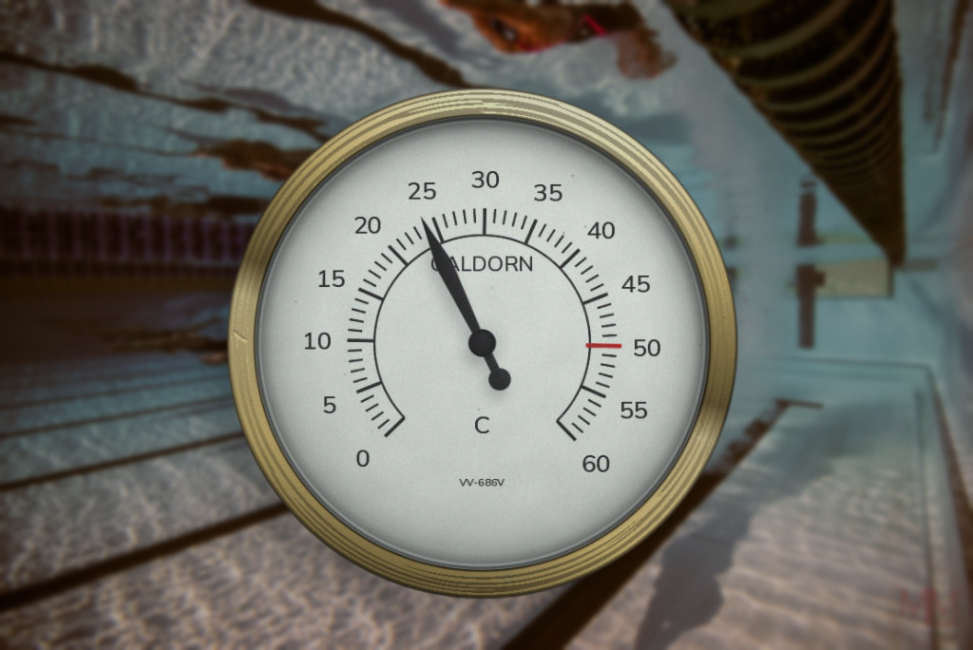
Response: 24 °C
